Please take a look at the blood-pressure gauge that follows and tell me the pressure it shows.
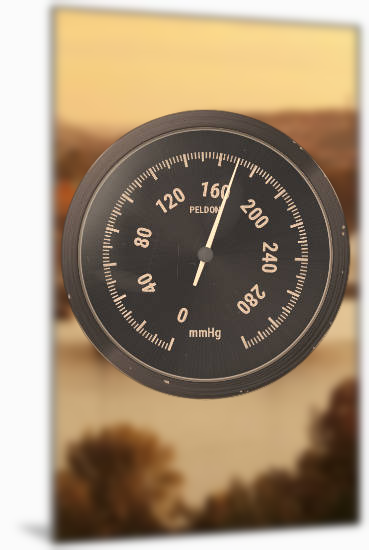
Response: 170 mmHg
